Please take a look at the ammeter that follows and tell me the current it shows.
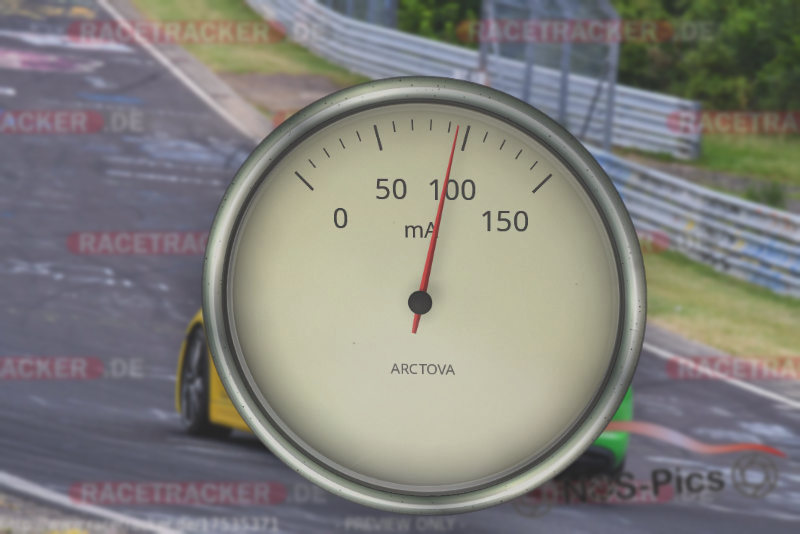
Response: 95 mA
